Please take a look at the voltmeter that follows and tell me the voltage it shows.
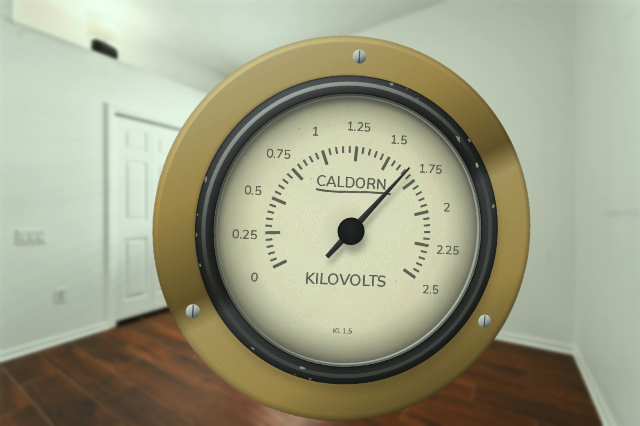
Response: 1.65 kV
